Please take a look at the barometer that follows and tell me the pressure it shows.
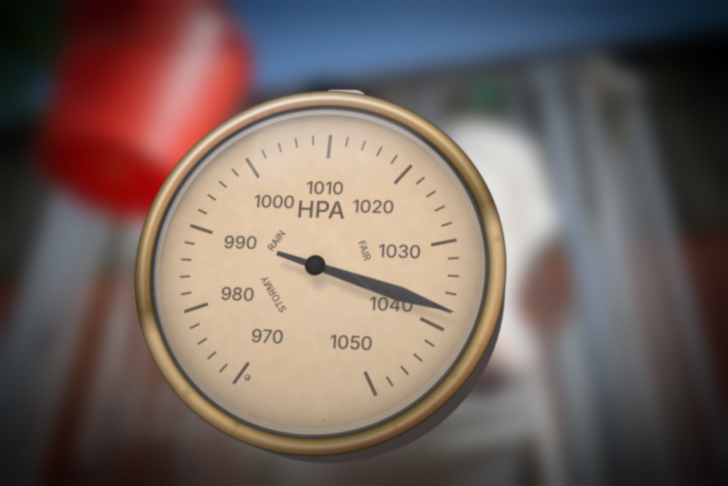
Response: 1038 hPa
